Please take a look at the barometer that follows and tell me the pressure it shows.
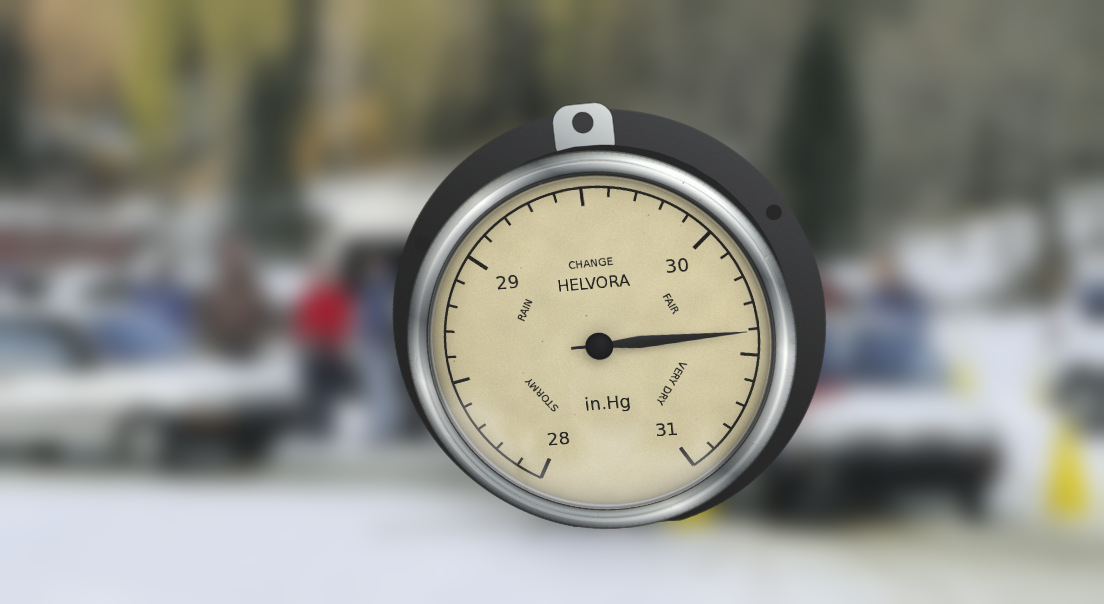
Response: 30.4 inHg
